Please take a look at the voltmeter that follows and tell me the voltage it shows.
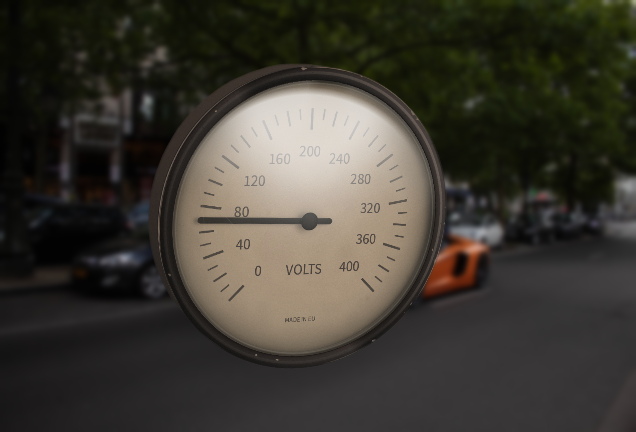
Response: 70 V
